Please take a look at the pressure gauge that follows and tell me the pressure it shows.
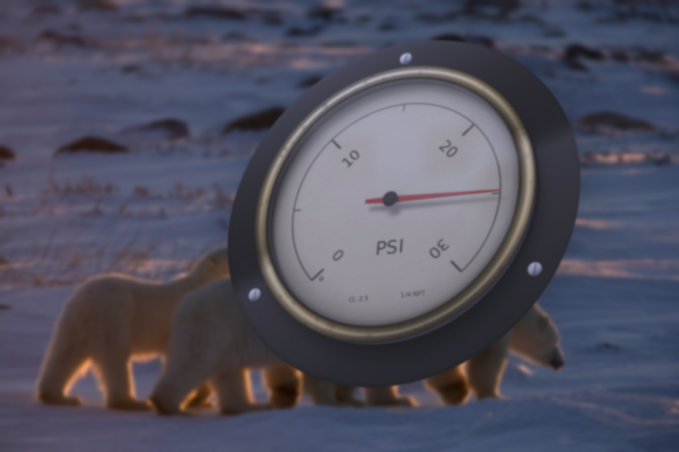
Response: 25 psi
